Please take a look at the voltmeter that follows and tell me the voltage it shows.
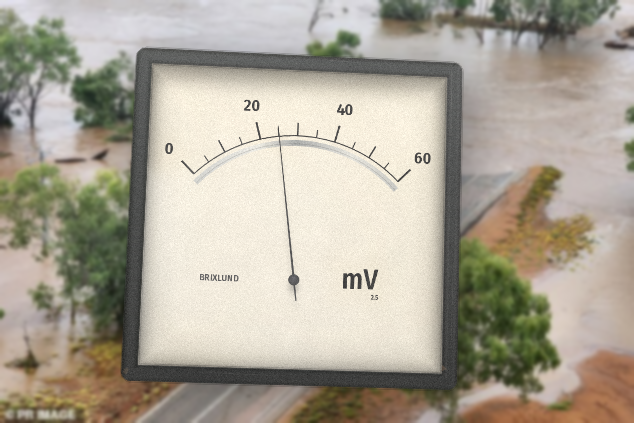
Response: 25 mV
